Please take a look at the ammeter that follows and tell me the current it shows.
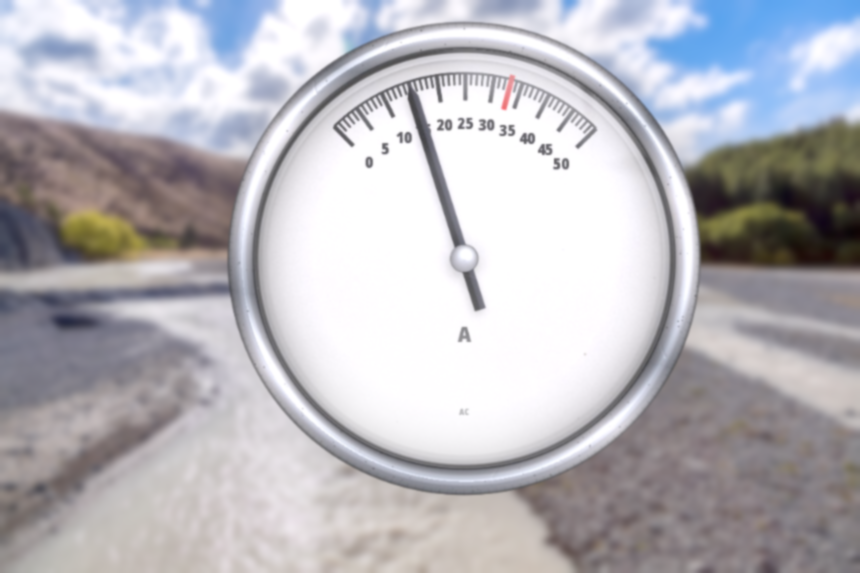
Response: 15 A
